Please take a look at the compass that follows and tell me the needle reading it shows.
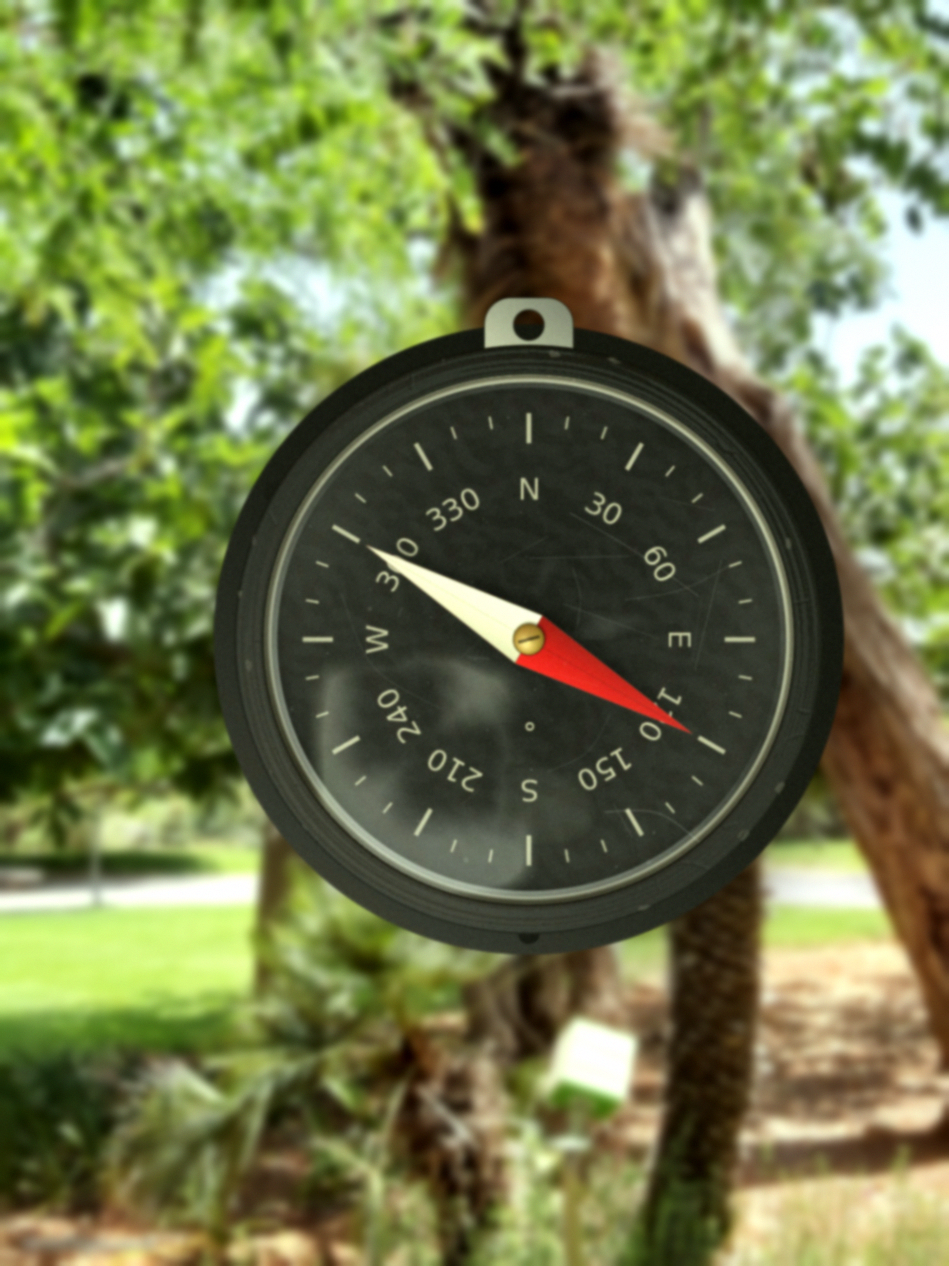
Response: 120 °
